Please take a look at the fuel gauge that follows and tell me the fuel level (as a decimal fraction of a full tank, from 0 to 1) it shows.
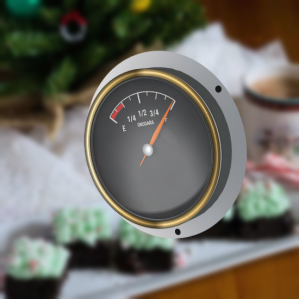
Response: 1
